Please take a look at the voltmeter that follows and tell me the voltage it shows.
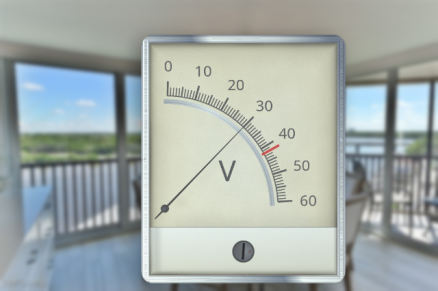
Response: 30 V
